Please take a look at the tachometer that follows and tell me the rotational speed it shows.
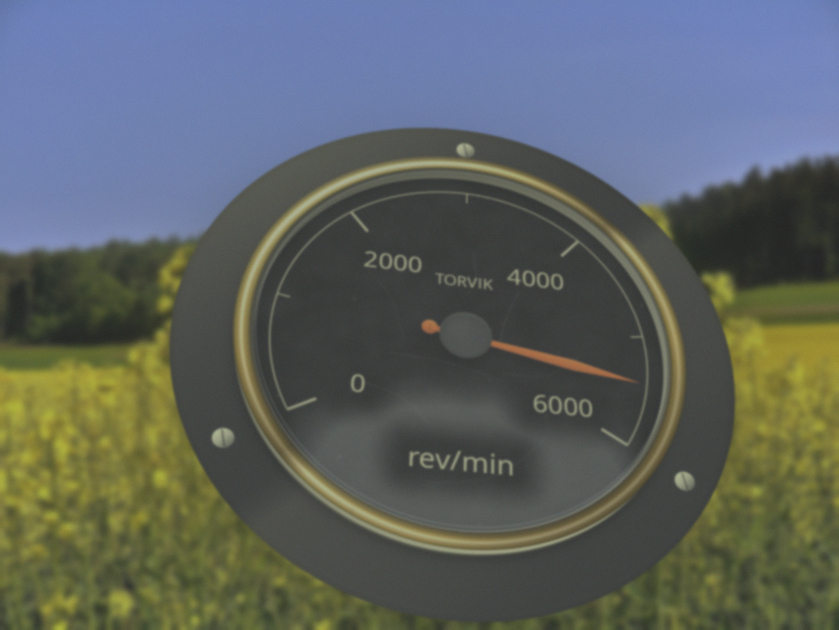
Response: 5500 rpm
